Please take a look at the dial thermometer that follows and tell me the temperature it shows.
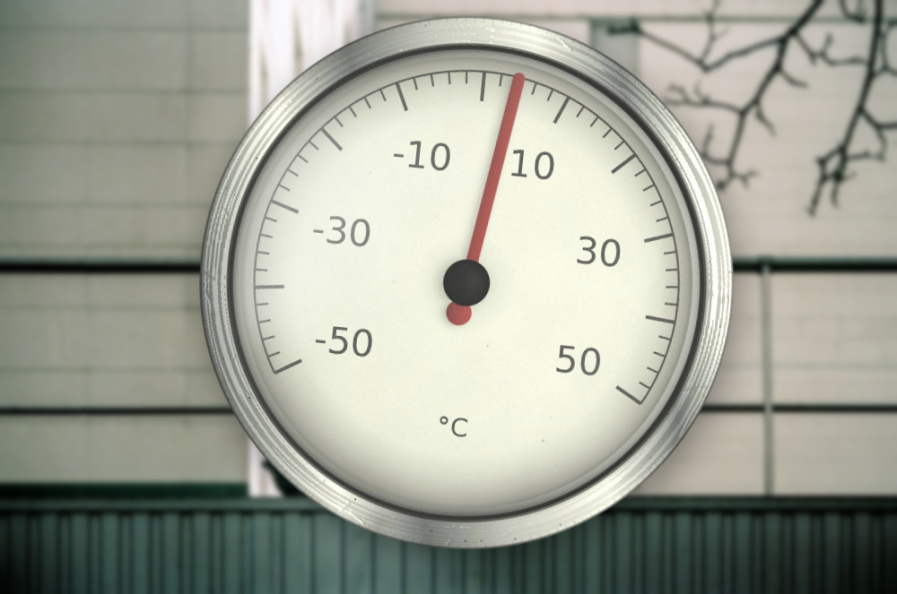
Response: 4 °C
